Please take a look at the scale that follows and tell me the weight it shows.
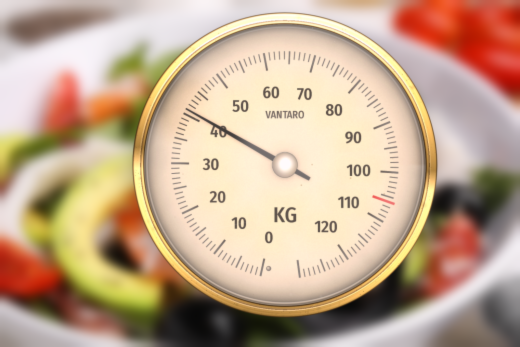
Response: 41 kg
